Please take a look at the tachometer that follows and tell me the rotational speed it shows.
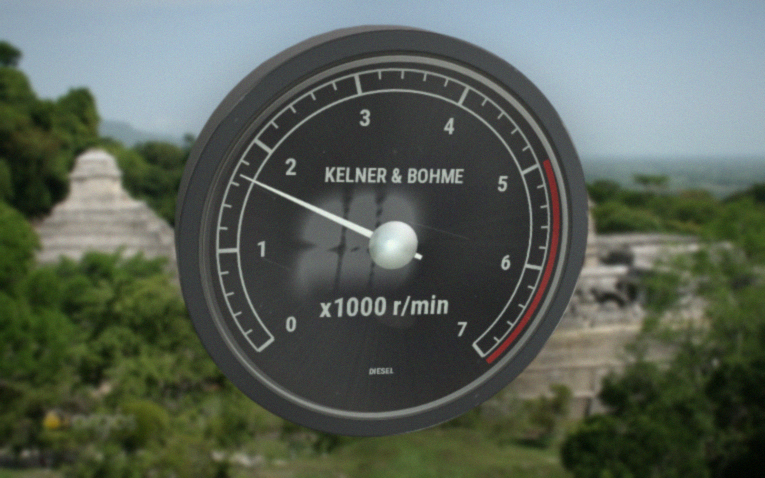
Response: 1700 rpm
